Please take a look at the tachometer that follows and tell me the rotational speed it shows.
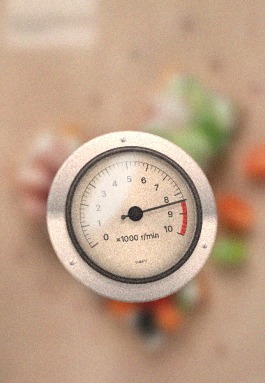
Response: 8400 rpm
